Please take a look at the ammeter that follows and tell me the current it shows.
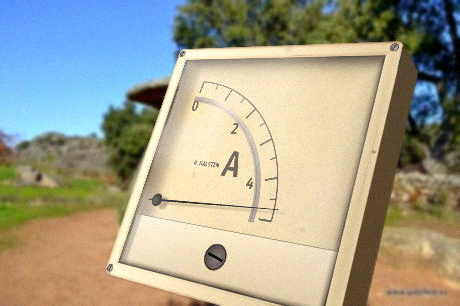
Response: 4.75 A
